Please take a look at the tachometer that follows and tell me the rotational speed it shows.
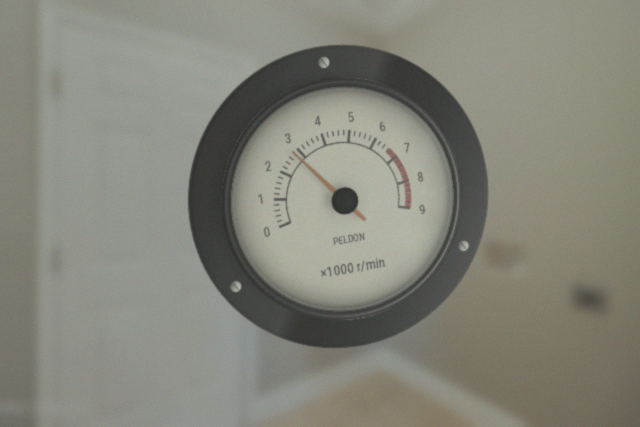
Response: 2800 rpm
